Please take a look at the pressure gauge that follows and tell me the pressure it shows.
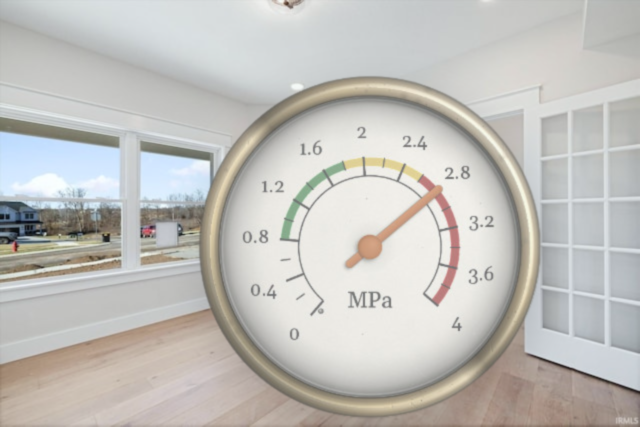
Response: 2.8 MPa
